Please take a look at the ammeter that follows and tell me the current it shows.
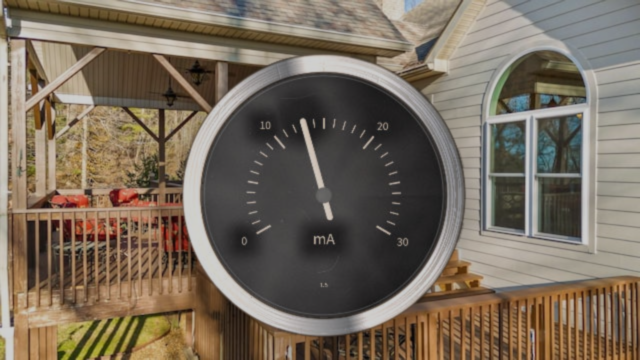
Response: 13 mA
